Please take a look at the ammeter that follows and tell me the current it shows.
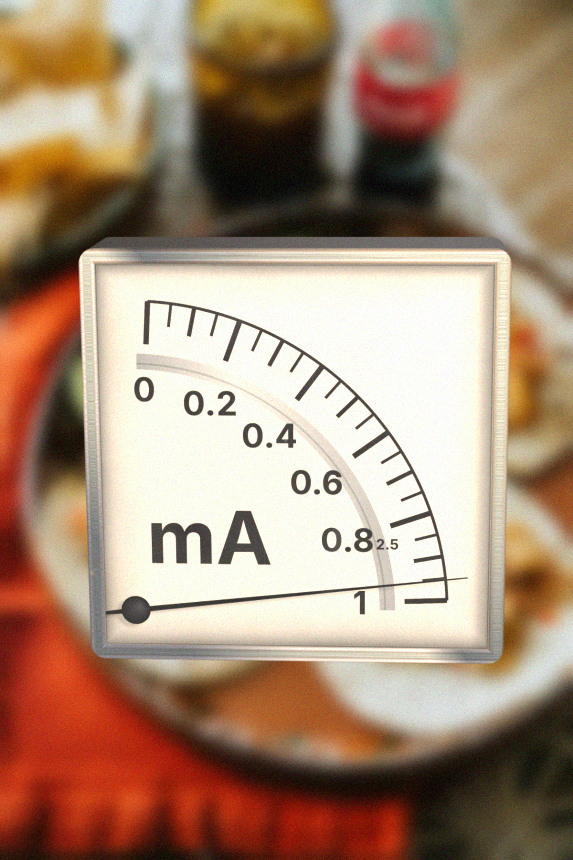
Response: 0.95 mA
